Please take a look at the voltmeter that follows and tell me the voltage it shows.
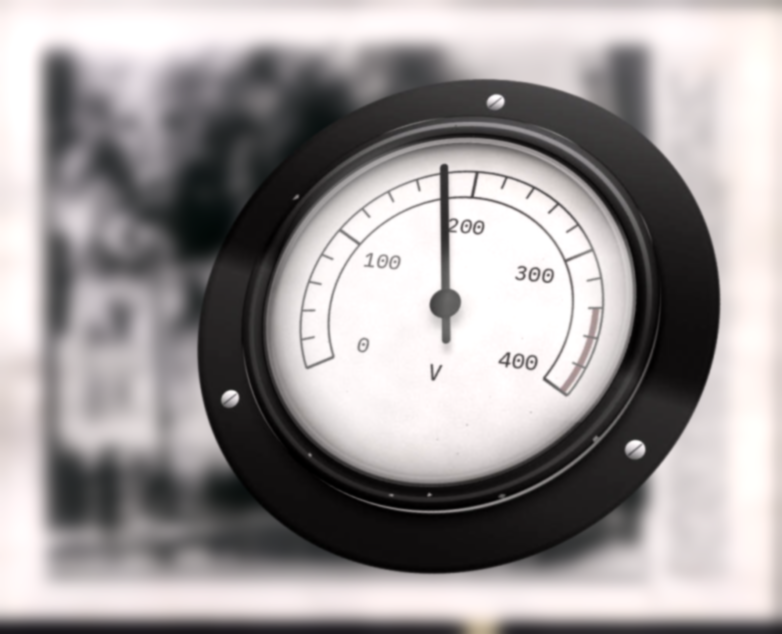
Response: 180 V
